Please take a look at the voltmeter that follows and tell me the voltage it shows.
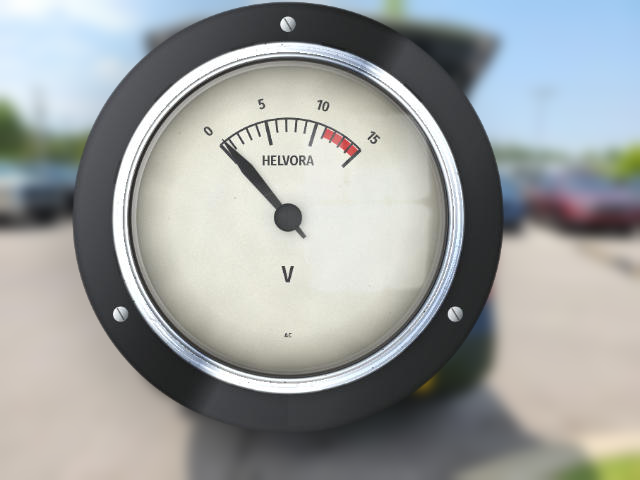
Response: 0.5 V
